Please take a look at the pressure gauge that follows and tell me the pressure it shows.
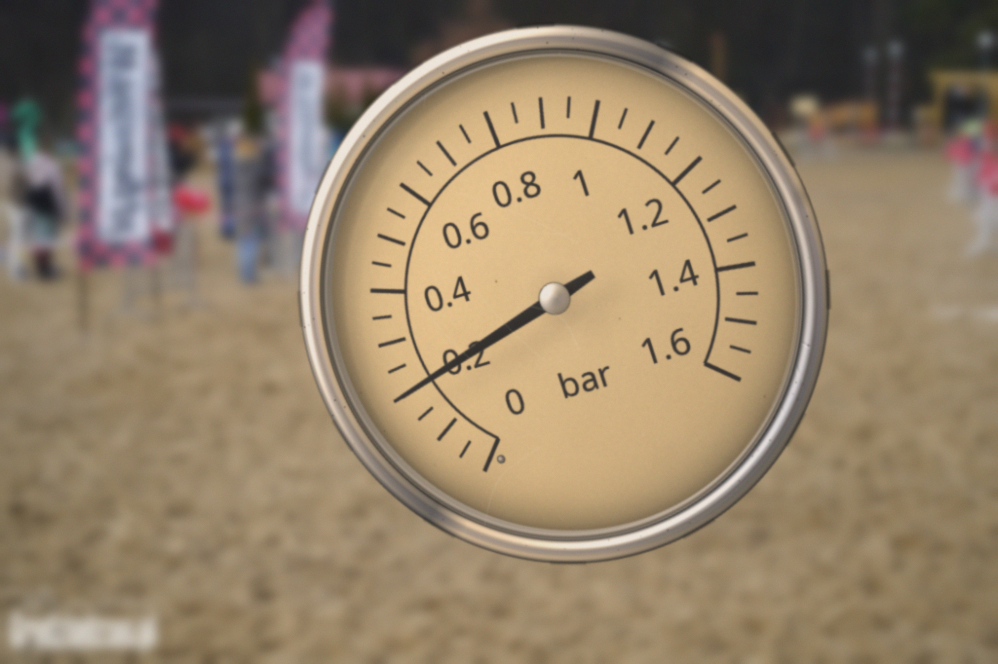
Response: 0.2 bar
